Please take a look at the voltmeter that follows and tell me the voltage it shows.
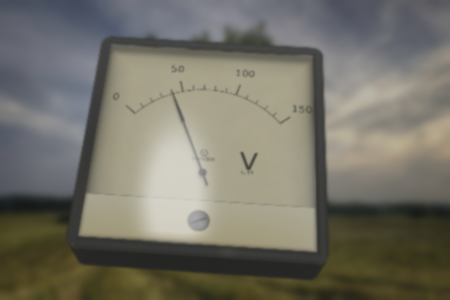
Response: 40 V
